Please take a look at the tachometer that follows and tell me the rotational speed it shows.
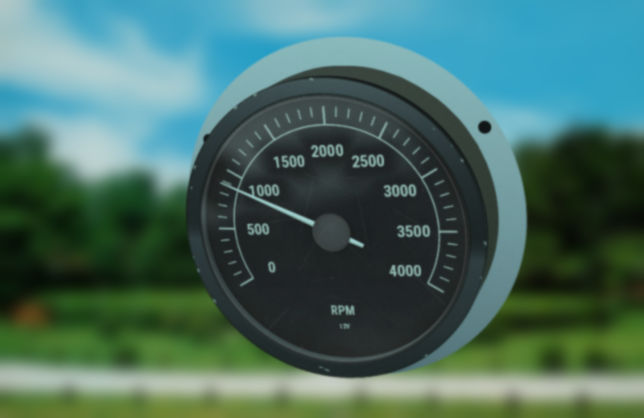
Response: 900 rpm
